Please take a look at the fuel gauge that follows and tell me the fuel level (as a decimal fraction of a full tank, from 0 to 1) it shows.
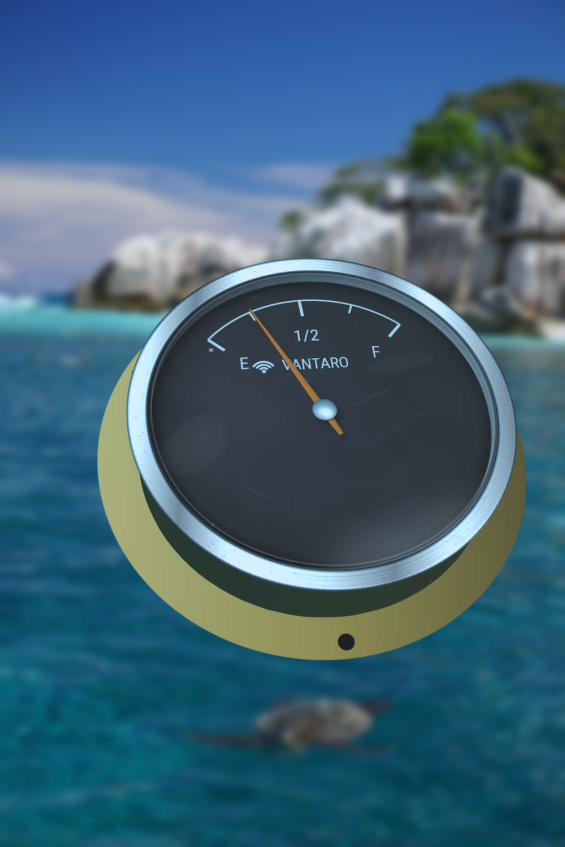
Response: 0.25
